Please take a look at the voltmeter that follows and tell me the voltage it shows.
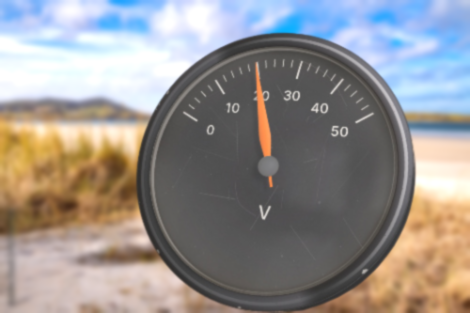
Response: 20 V
